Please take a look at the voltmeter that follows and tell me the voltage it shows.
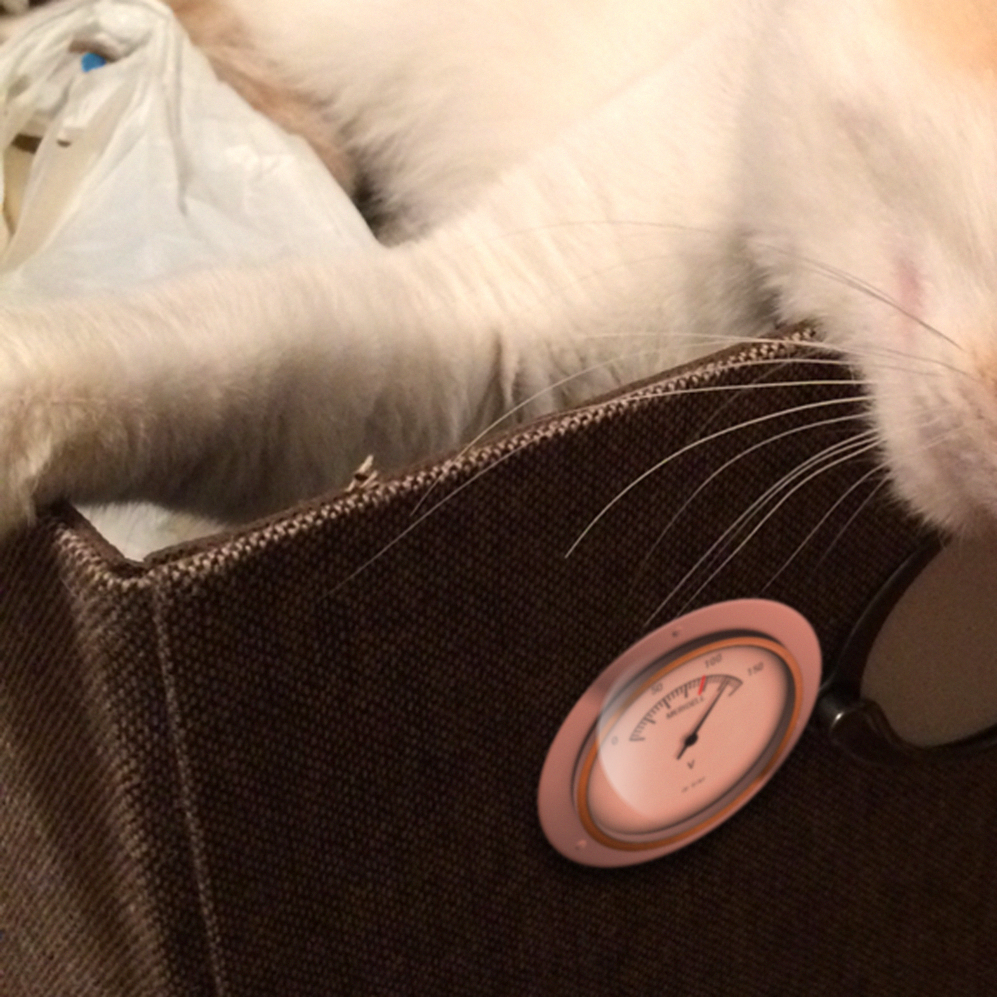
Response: 125 V
